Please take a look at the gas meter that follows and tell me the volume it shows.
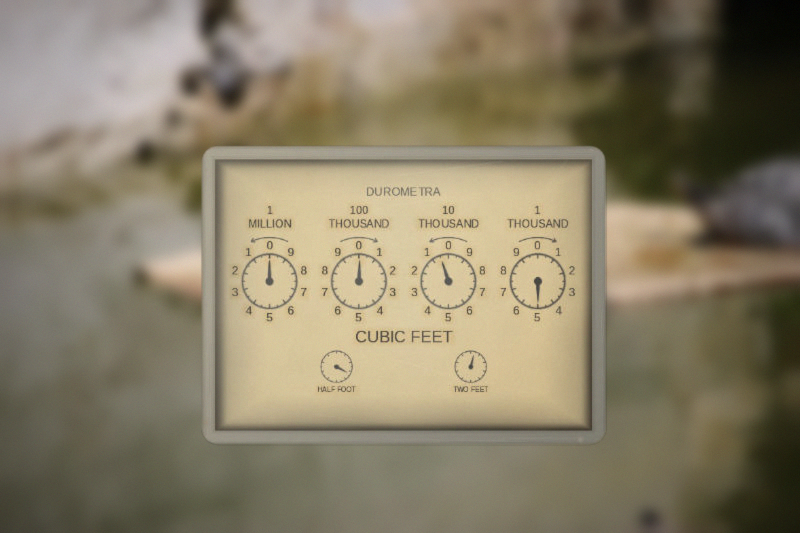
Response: 500 ft³
